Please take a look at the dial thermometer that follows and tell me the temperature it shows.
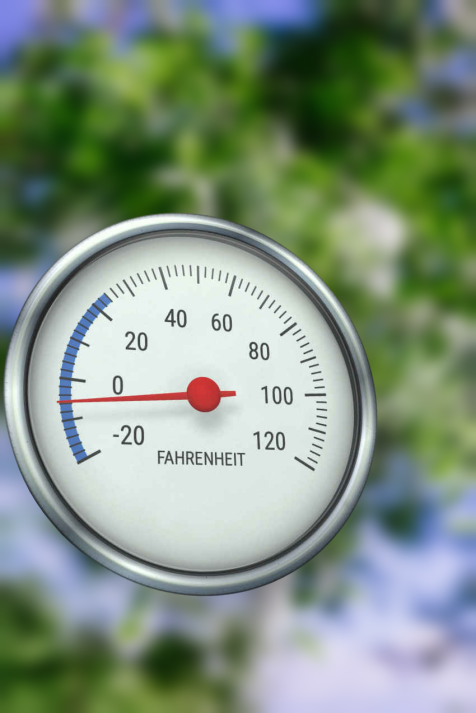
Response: -6 °F
